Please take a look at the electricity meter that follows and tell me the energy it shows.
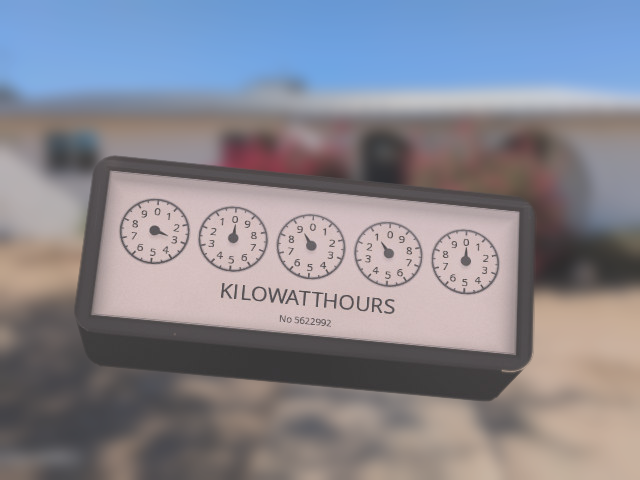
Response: 29910 kWh
